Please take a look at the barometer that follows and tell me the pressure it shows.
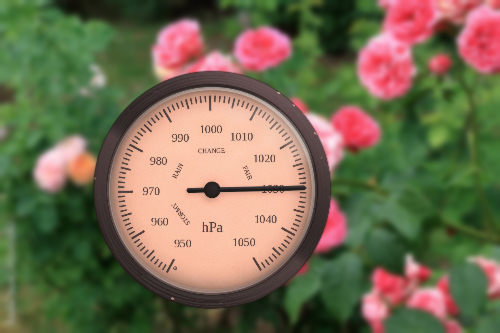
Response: 1030 hPa
